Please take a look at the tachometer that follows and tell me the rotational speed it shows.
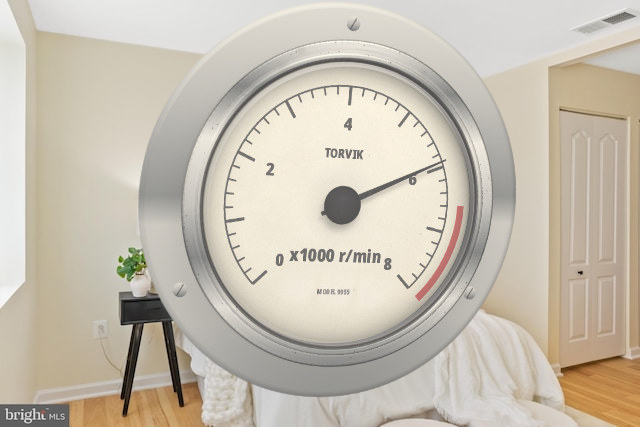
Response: 5900 rpm
